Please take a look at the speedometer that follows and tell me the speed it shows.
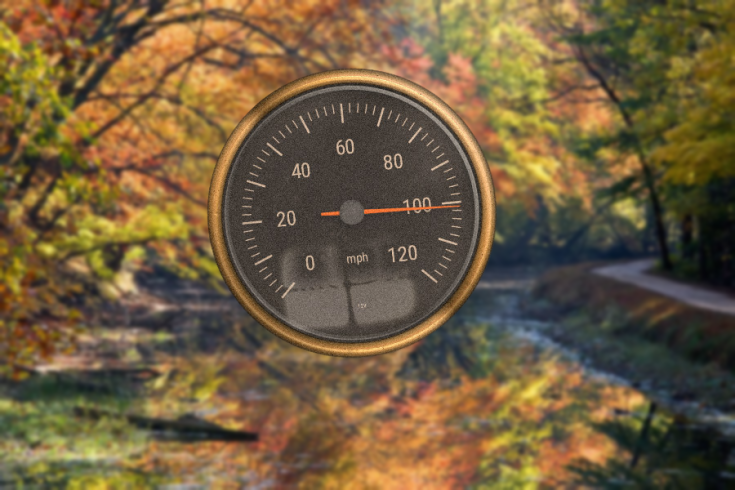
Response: 101 mph
